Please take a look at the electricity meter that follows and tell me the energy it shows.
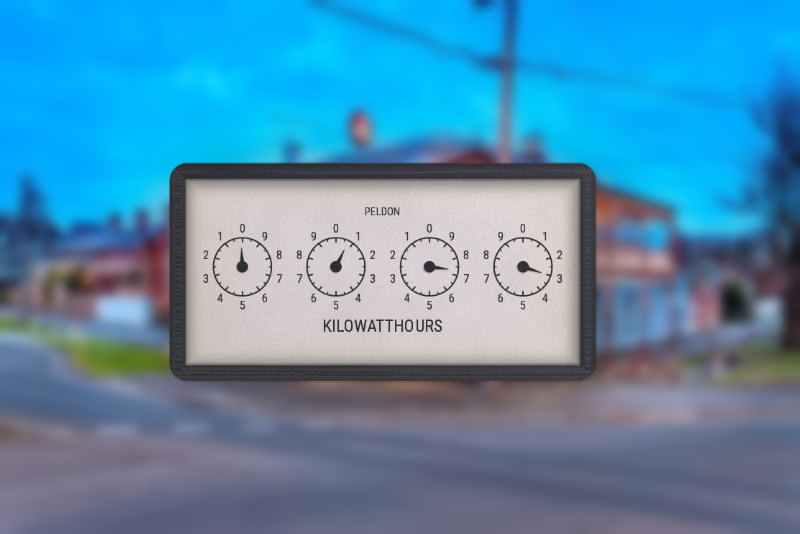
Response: 73 kWh
